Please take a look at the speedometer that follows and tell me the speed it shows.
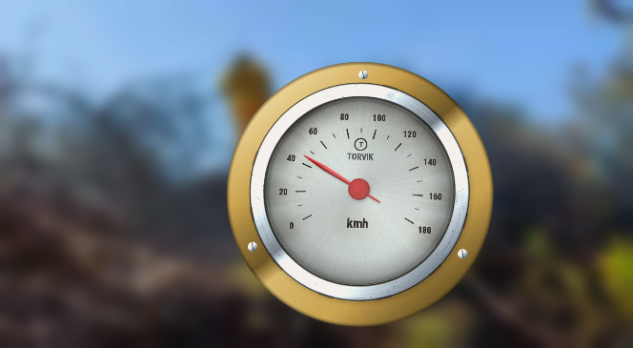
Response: 45 km/h
